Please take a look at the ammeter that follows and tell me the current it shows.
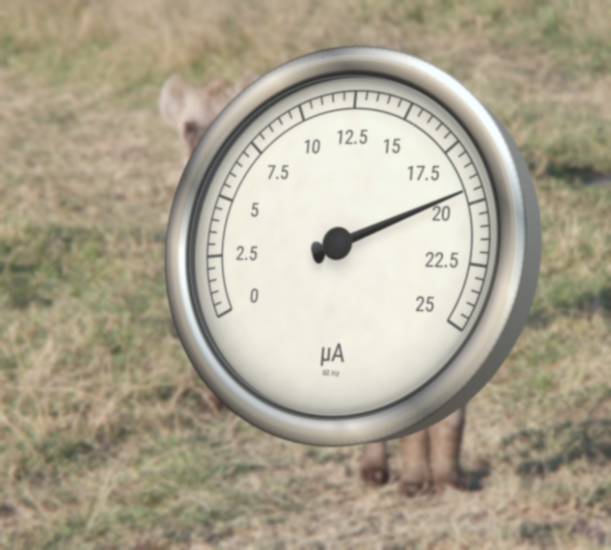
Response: 19.5 µA
